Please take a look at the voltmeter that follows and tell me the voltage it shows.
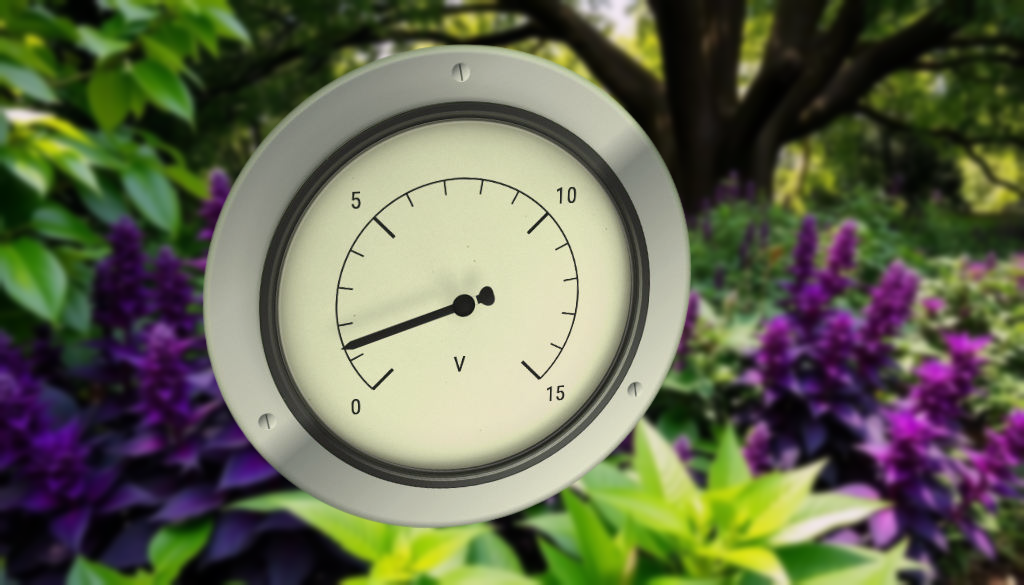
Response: 1.5 V
